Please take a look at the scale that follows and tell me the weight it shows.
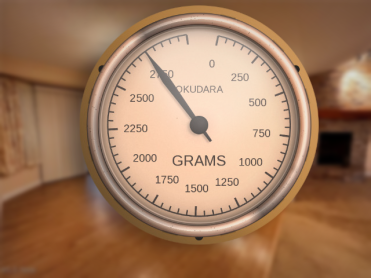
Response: 2750 g
